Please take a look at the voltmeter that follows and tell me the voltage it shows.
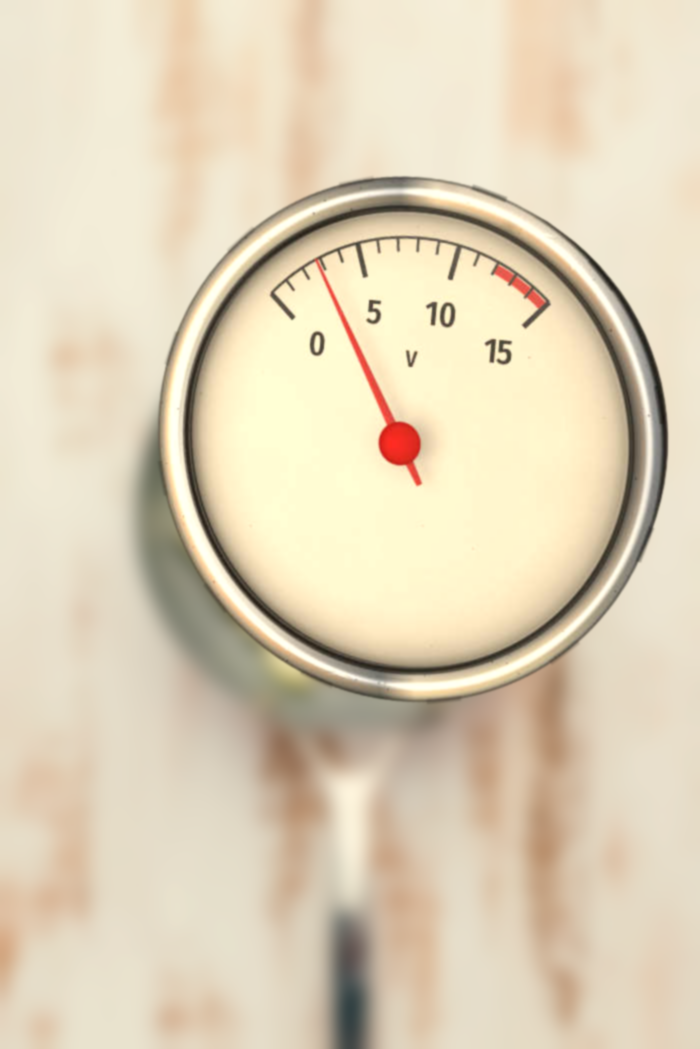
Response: 3 V
